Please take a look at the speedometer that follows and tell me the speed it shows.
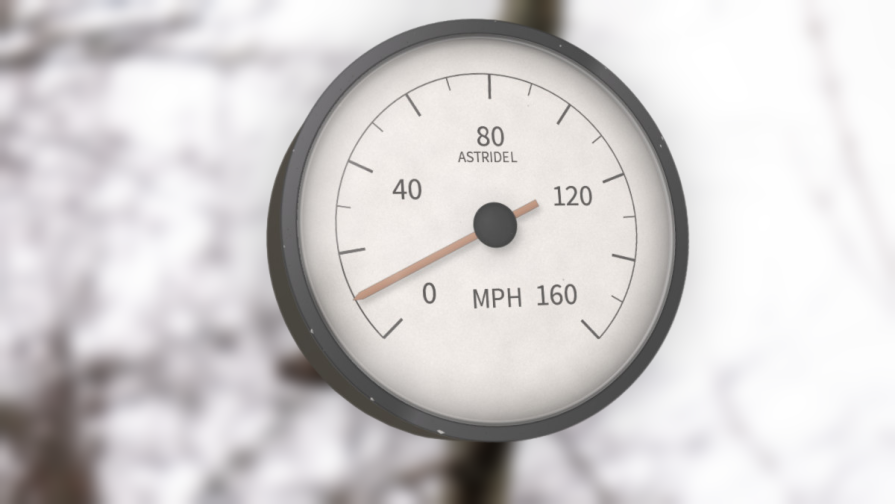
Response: 10 mph
